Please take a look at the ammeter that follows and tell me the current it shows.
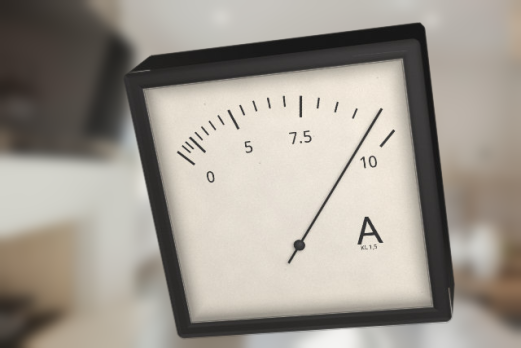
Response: 9.5 A
